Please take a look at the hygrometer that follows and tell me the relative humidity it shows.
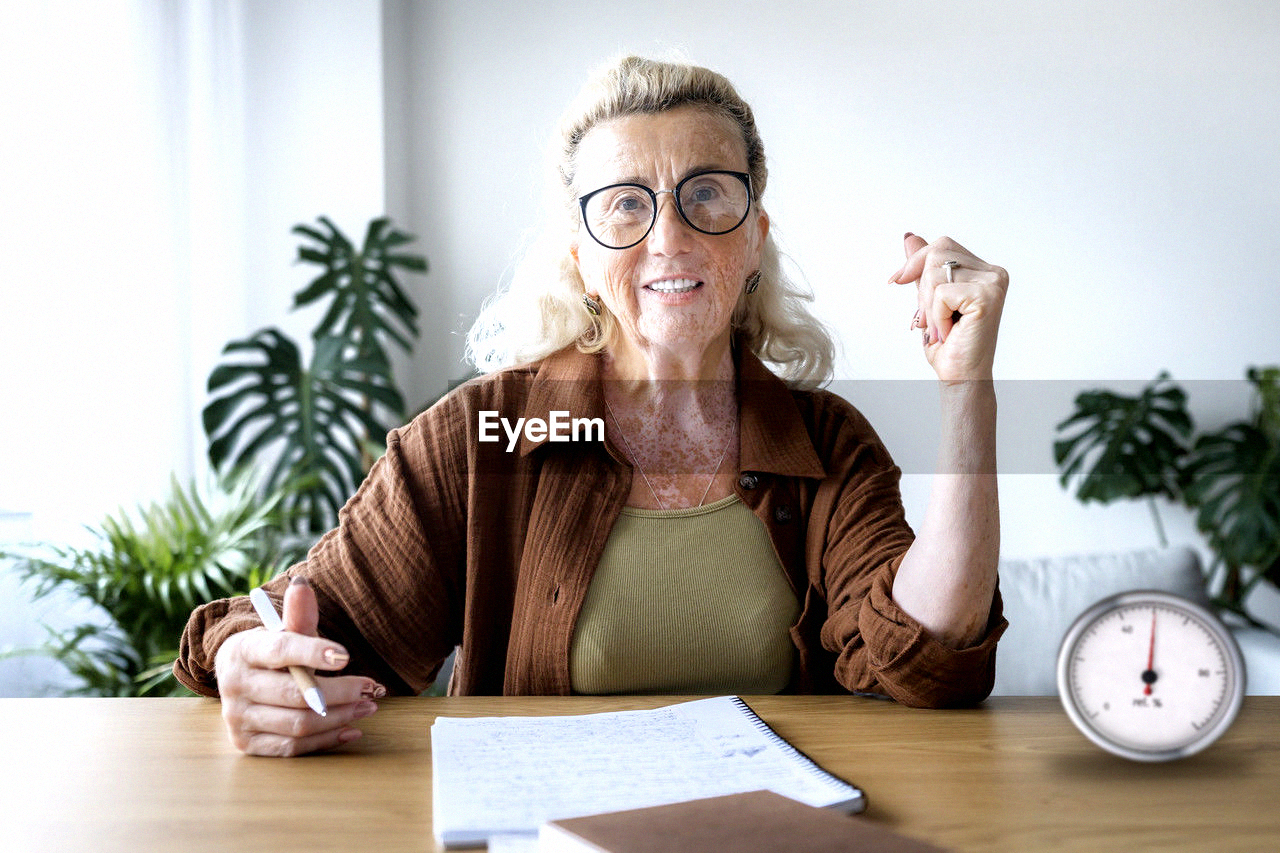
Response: 50 %
